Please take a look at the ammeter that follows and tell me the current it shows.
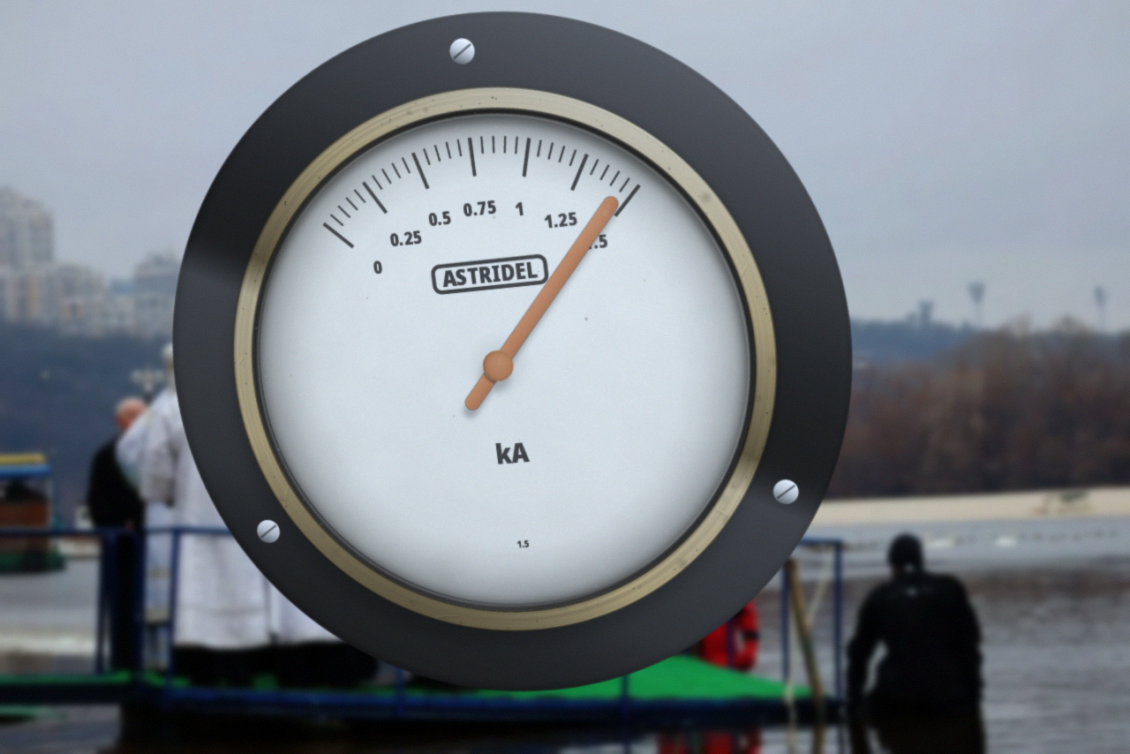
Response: 1.45 kA
